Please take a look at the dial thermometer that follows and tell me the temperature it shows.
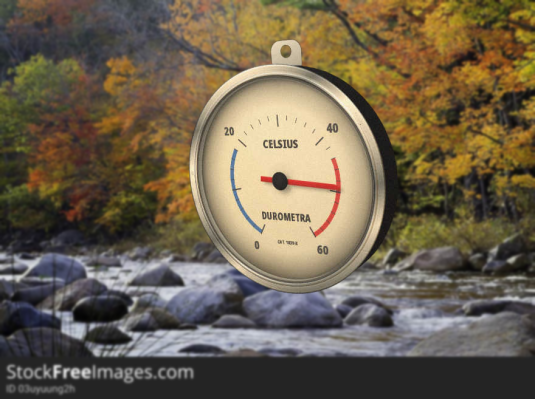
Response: 49 °C
